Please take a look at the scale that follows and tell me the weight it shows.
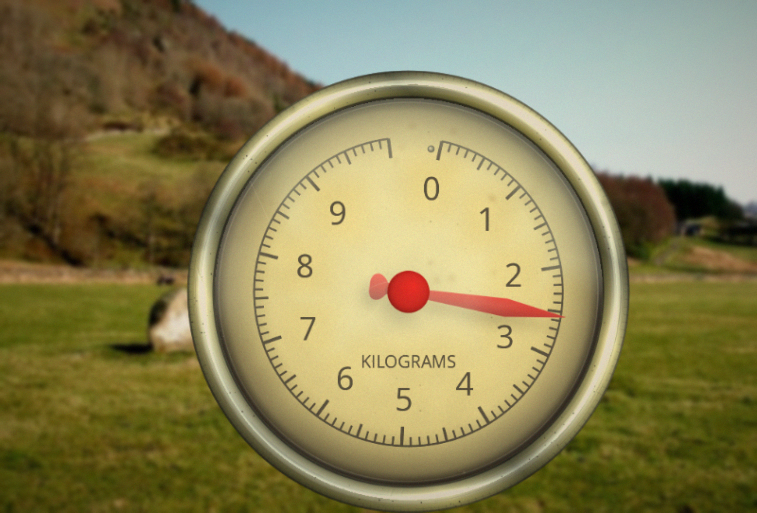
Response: 2.55 kg
